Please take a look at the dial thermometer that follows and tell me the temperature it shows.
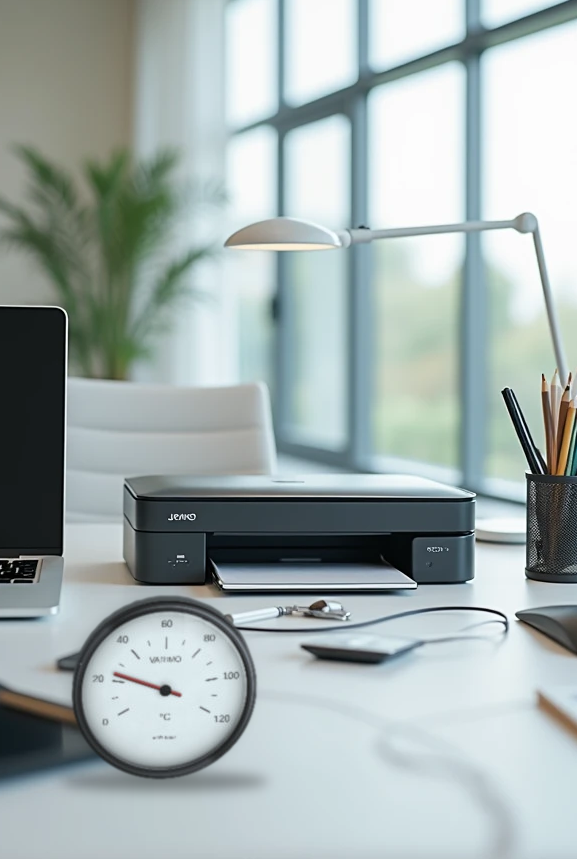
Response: 25 °C
